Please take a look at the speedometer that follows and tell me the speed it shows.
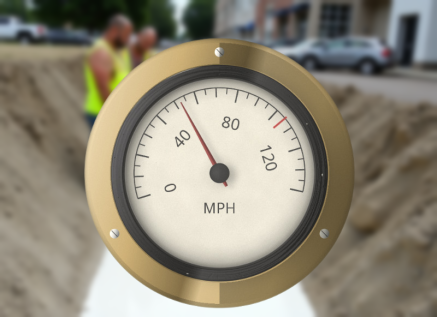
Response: 52.5 mph
